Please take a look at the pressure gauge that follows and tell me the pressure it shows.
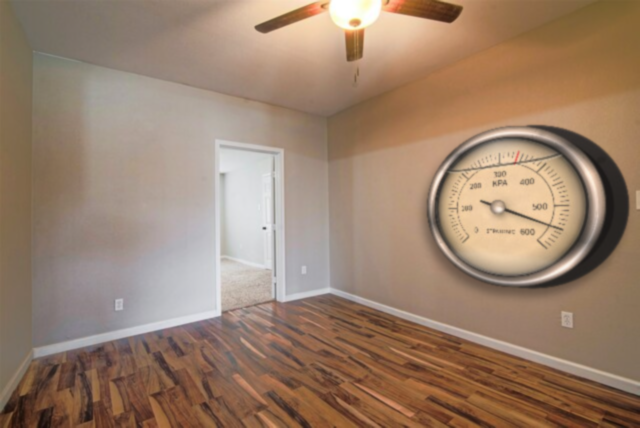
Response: 550 kPa
